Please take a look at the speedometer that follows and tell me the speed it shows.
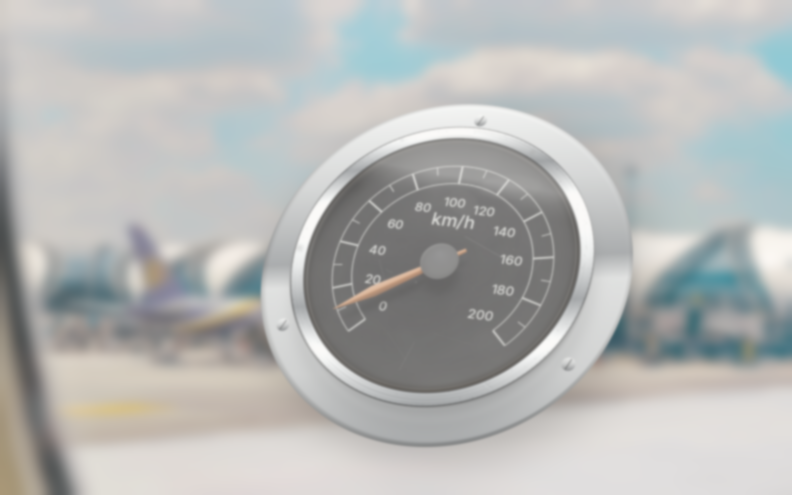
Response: 10 km/h
